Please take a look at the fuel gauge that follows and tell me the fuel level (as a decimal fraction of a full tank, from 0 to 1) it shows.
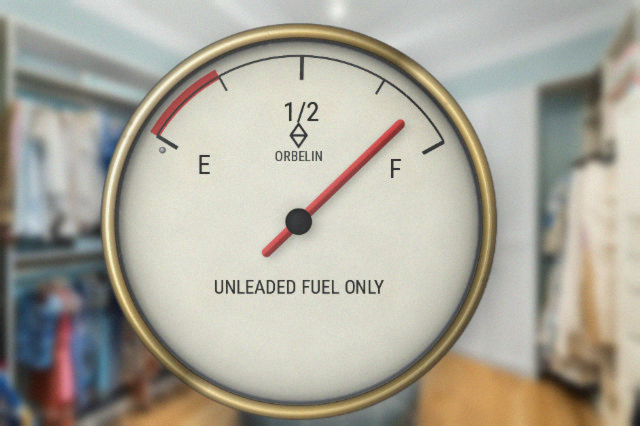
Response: 0.875
